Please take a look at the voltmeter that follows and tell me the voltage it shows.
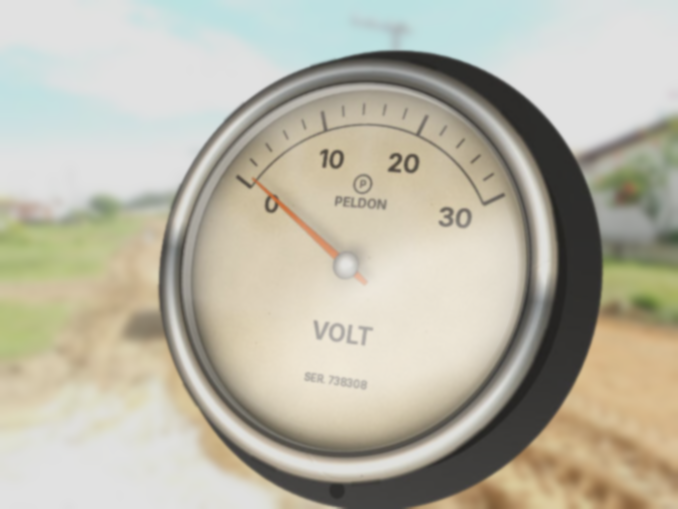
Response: 1 V
